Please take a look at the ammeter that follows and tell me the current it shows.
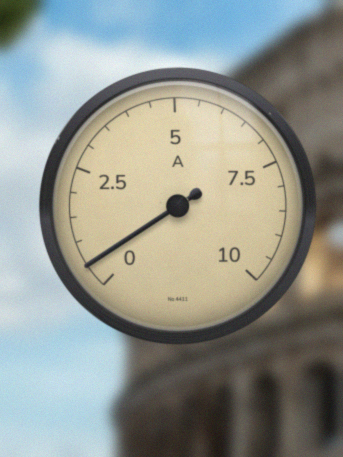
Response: 0.5 A
